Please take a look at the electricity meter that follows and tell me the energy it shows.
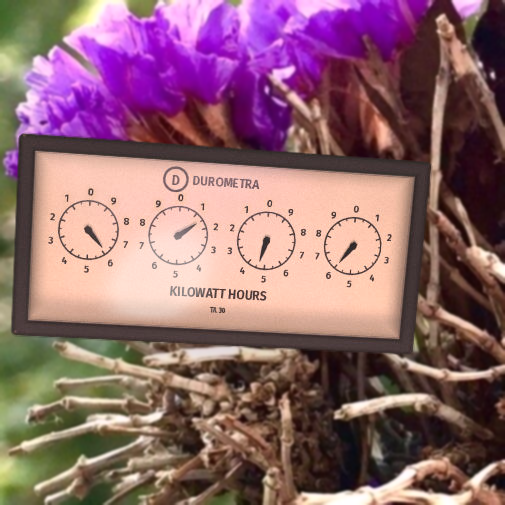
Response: 6146 kWh
